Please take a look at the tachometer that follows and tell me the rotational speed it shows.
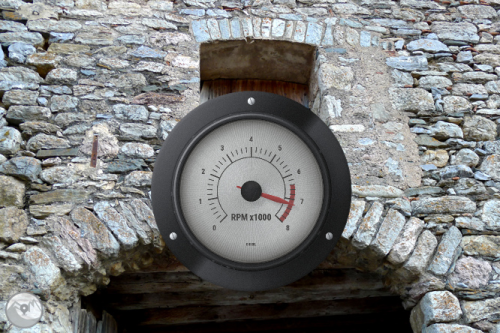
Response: 7200 rpm
